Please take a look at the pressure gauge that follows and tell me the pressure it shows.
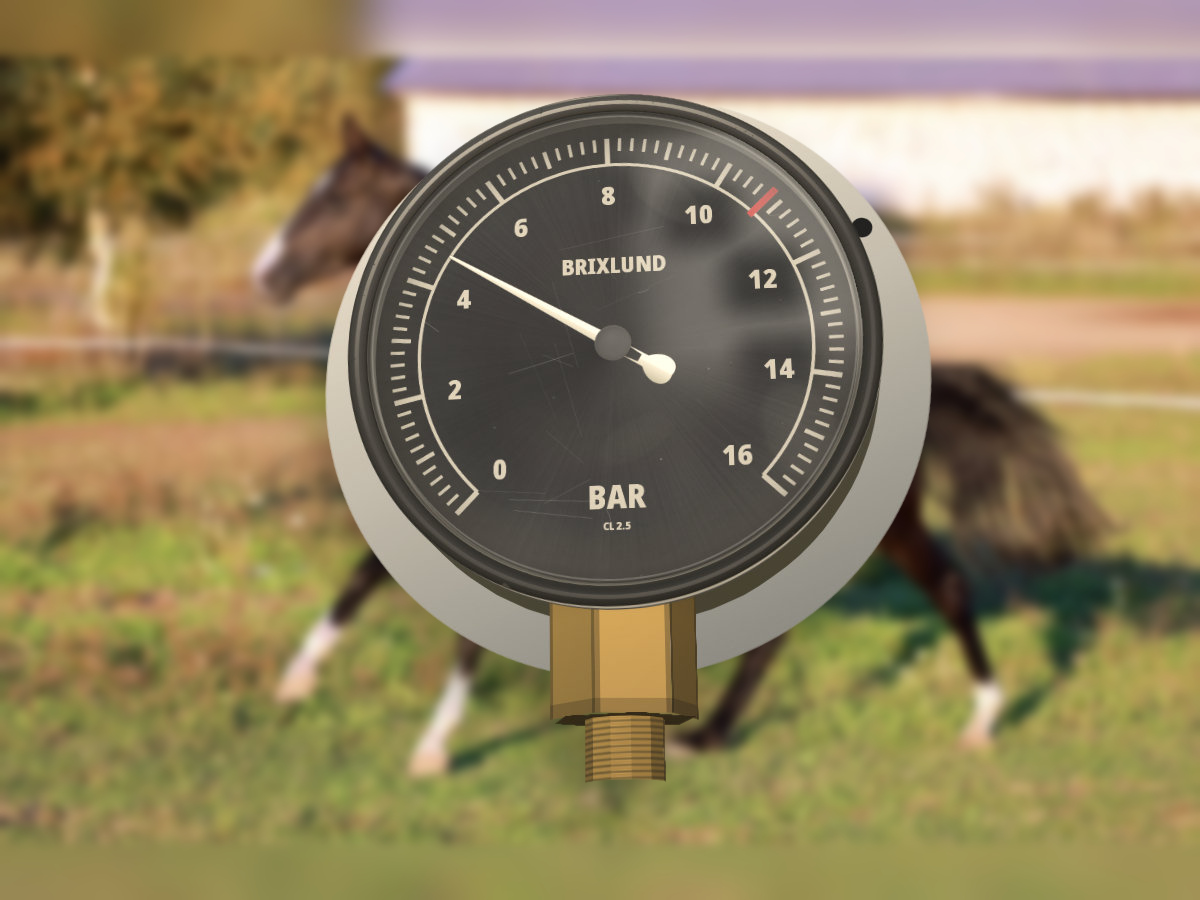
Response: 4.6 bar
